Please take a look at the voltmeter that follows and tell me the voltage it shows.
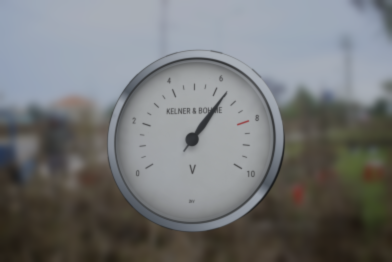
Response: 6.5 V
